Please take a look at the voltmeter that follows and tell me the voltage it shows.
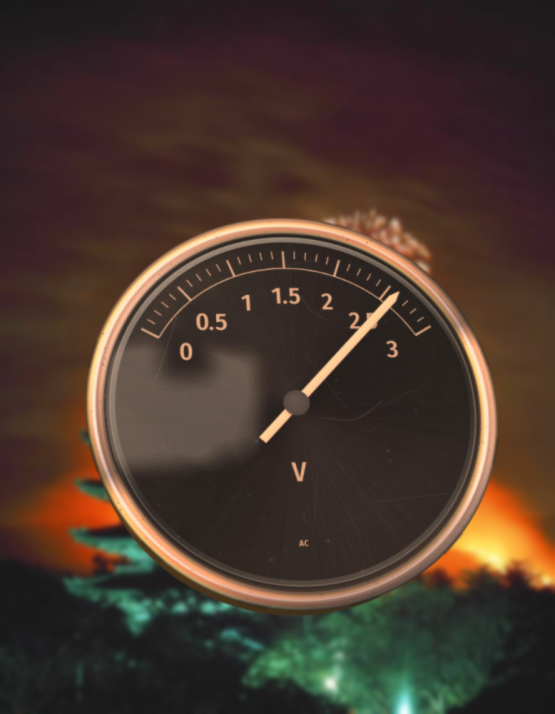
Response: 2.6 V
